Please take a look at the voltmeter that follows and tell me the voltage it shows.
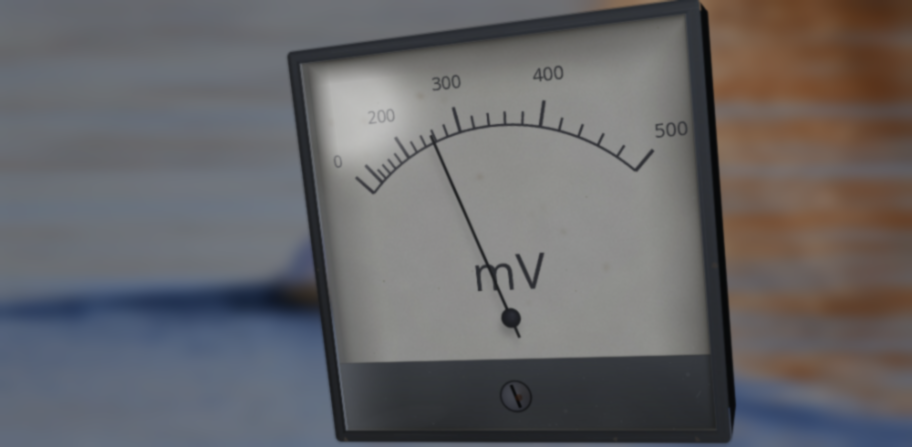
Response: 260 mV
